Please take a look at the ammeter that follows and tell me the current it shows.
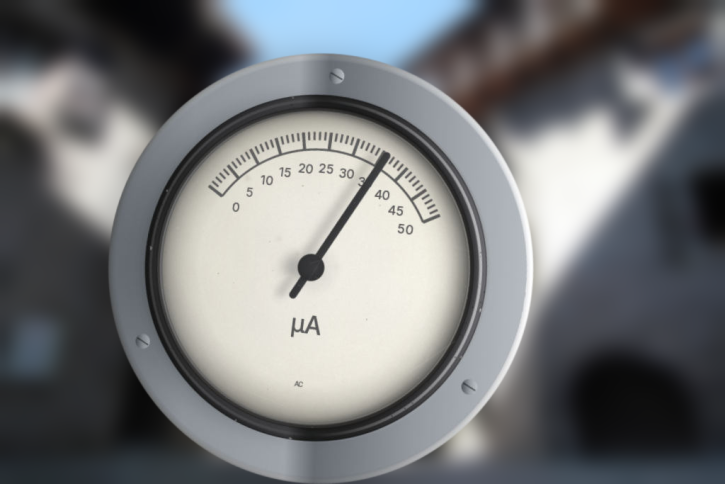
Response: 36 µA
